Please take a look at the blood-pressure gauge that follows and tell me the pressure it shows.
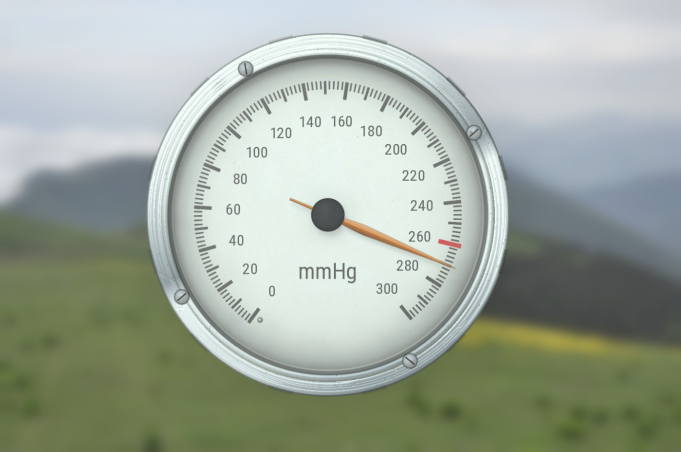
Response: 270 mmHg
